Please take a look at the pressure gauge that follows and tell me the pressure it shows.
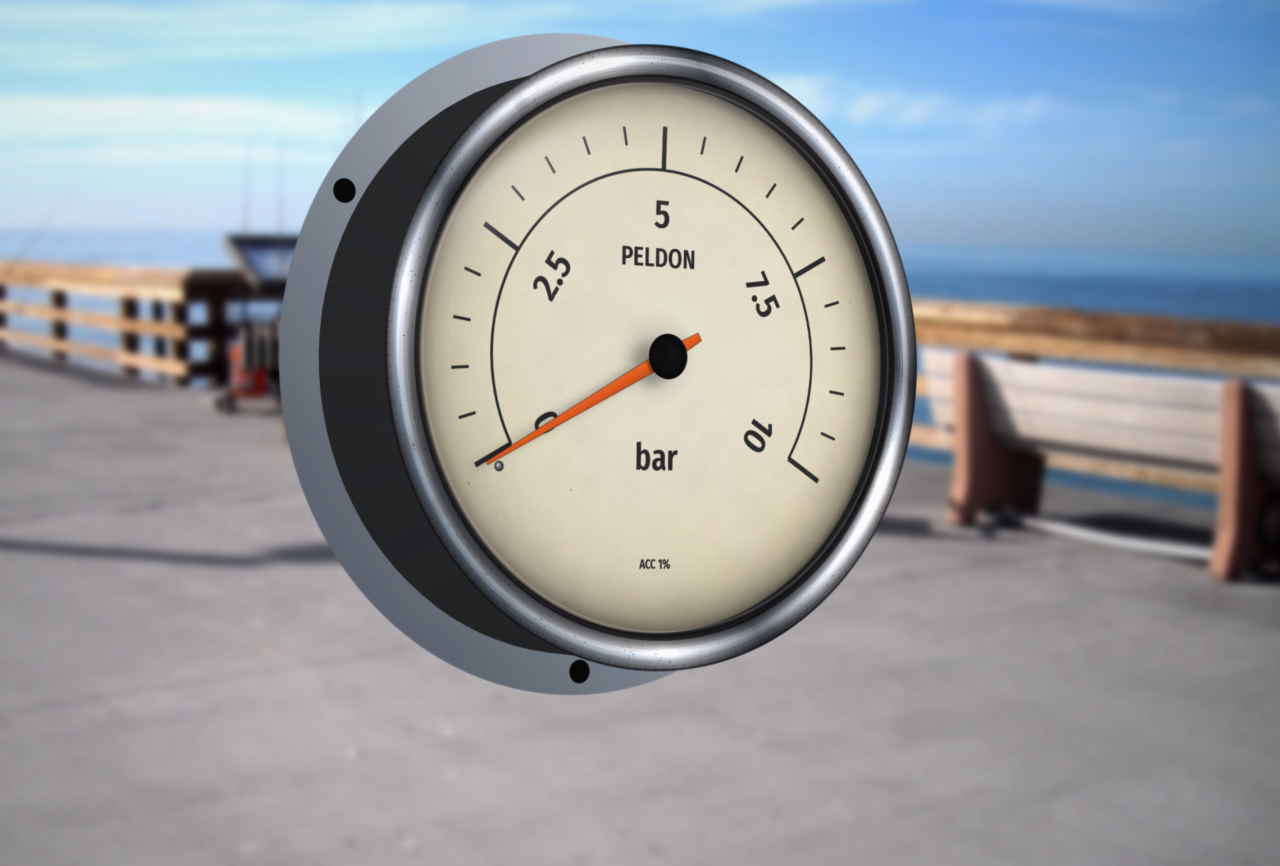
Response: 0 bar
